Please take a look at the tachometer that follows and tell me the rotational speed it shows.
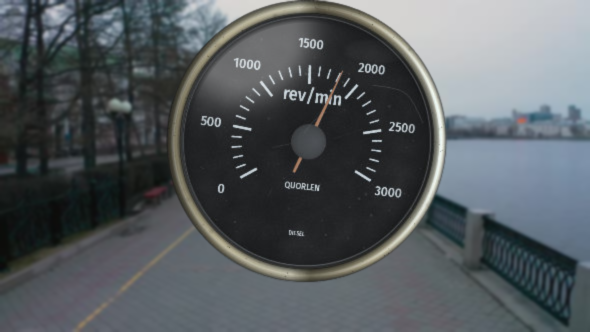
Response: 1800 rpm
